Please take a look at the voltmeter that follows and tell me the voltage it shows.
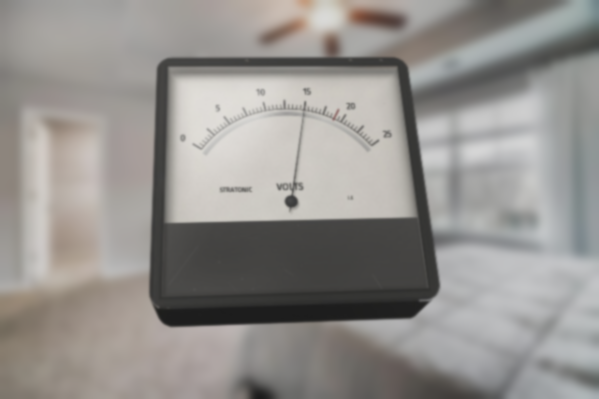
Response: 15 V
